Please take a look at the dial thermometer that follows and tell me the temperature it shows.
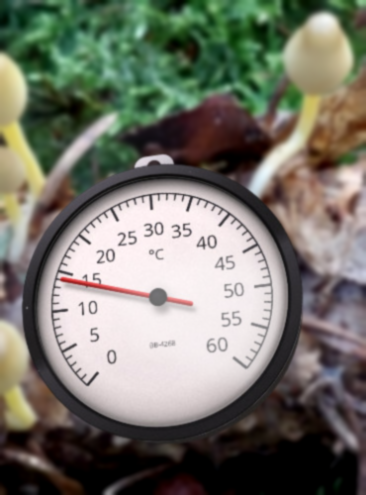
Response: 14 °C
